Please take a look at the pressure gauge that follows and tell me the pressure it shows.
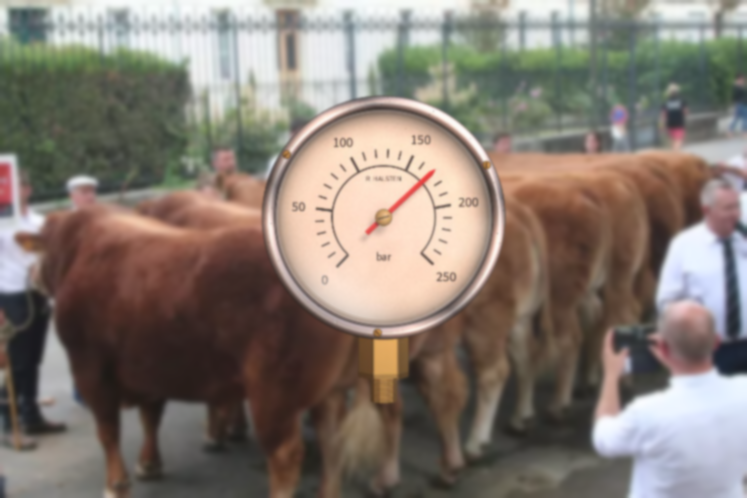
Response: 170 bar
